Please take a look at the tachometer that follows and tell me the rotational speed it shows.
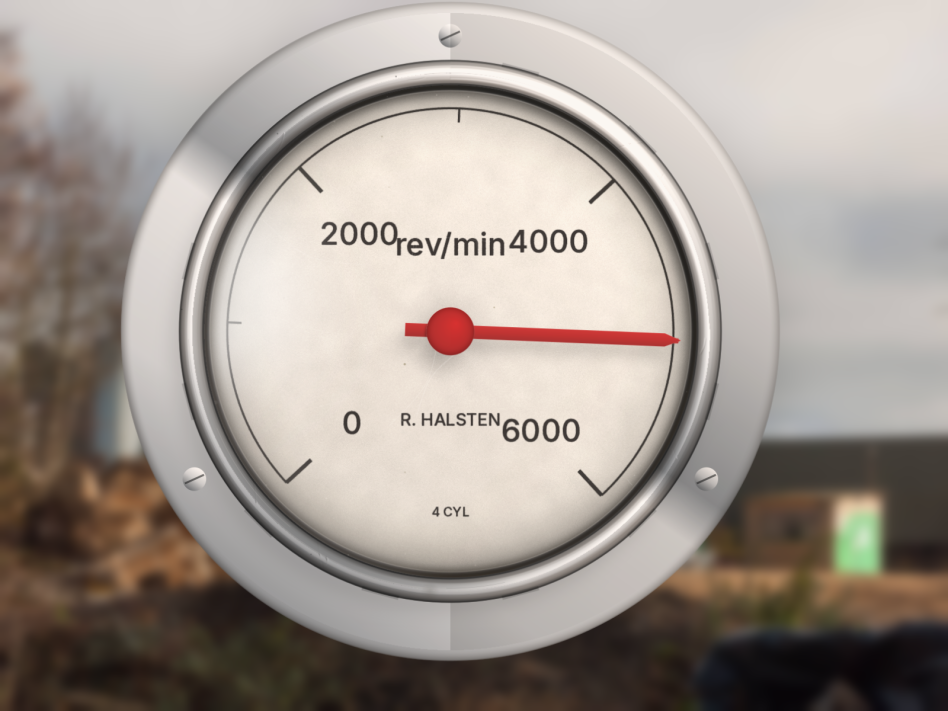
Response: 5000 rpm
